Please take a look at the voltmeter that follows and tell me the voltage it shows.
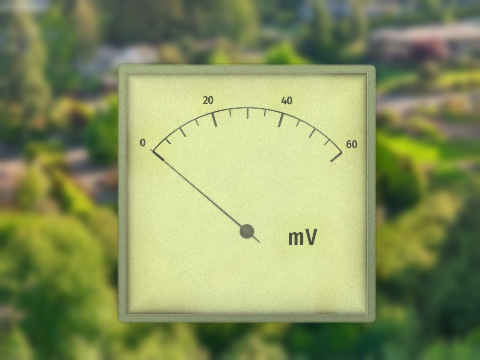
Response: 0 mV
